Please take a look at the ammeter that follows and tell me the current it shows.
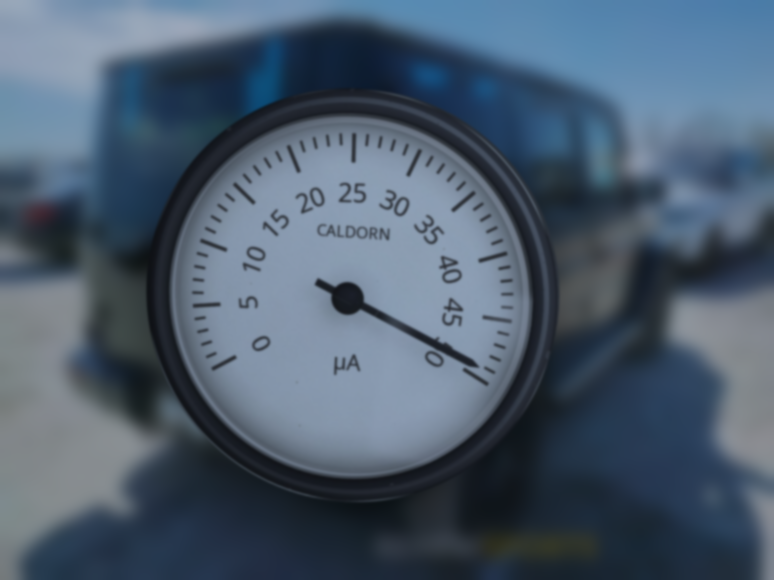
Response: 49 µA
